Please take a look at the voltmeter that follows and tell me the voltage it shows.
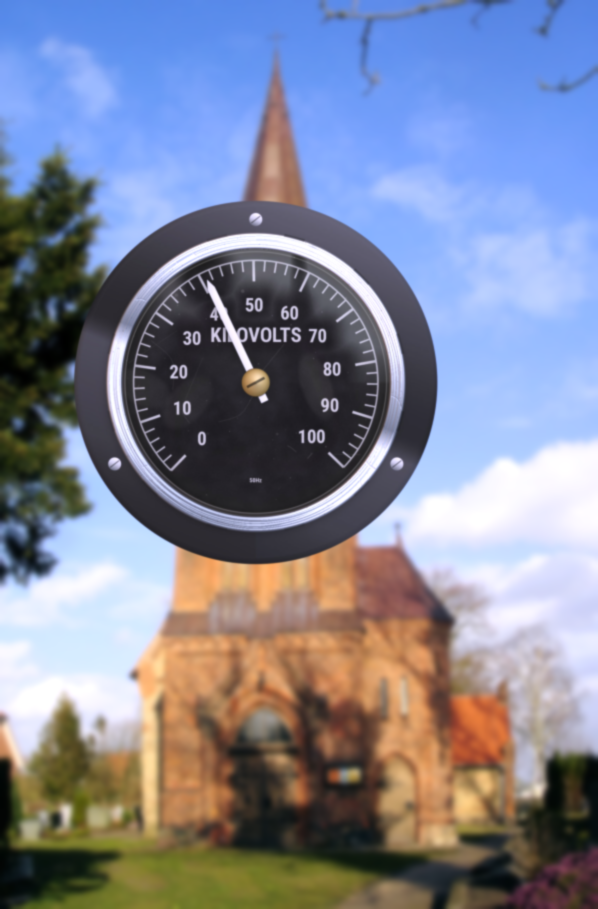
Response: 41 kV
